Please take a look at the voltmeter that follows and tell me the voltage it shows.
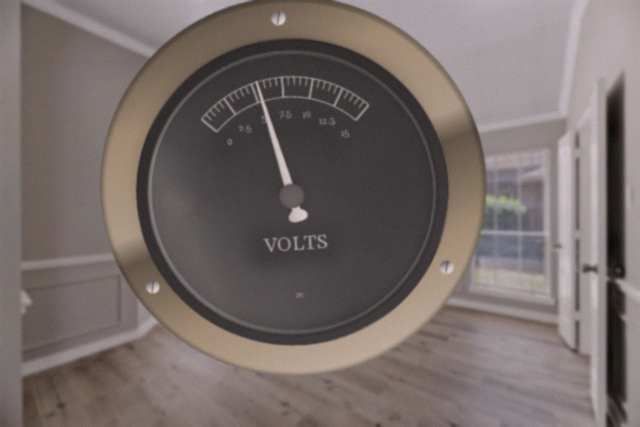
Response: 5.5 V
